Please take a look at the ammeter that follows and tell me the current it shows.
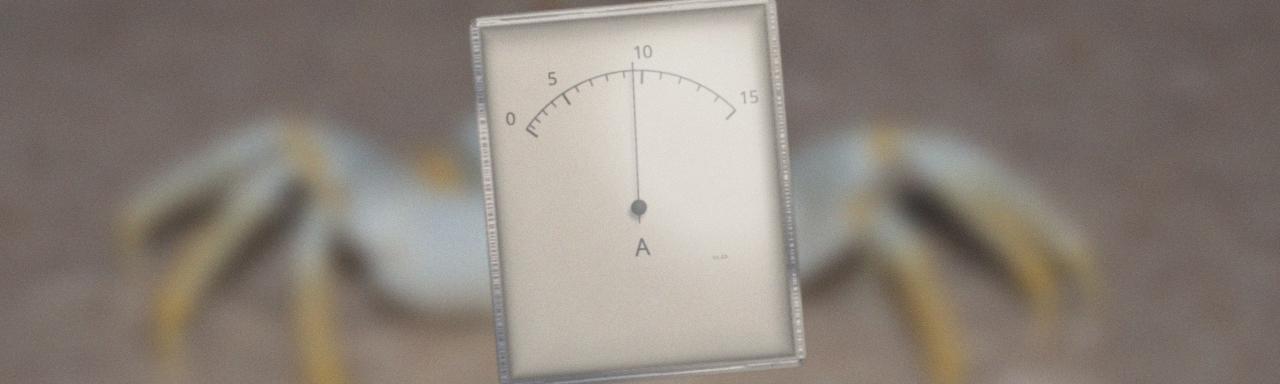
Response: 9.5 A
